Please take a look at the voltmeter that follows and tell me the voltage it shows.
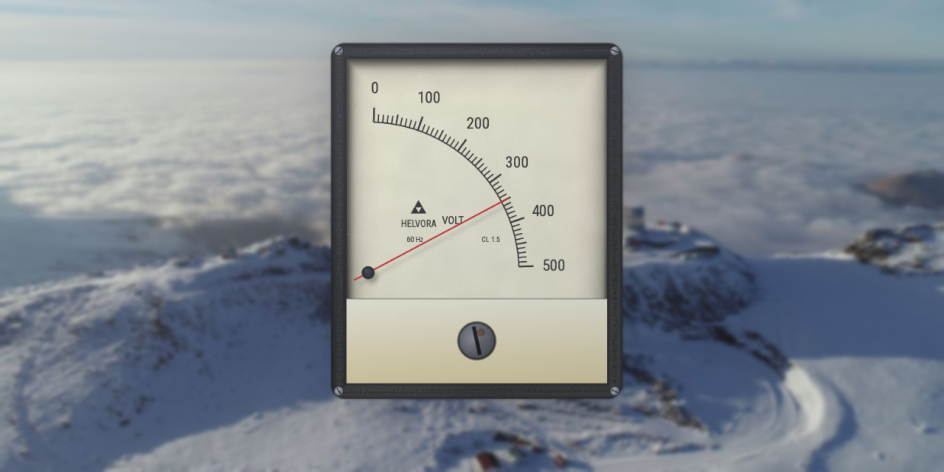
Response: 350 V
